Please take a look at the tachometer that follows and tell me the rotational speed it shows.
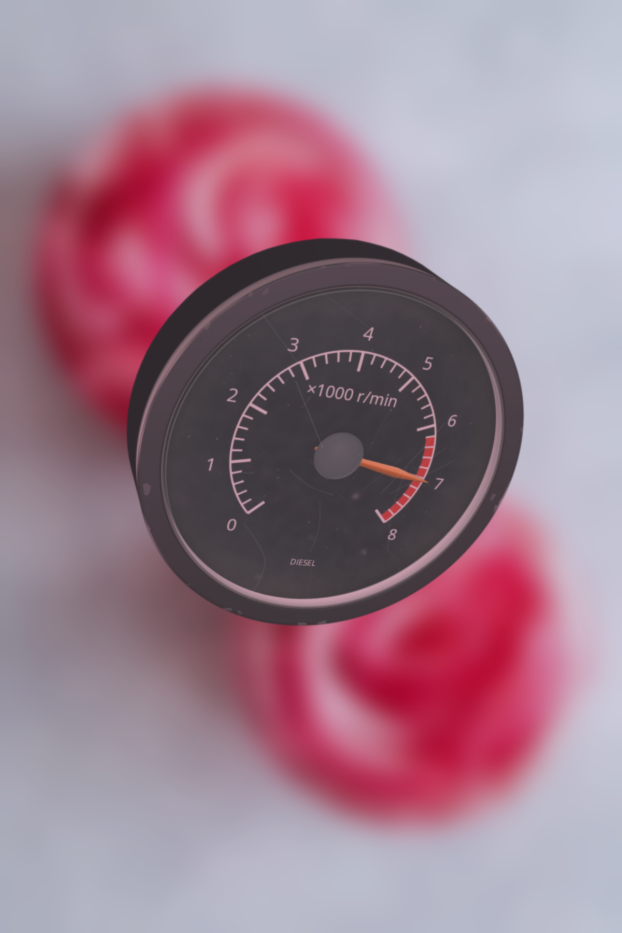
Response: 7000 rpm
